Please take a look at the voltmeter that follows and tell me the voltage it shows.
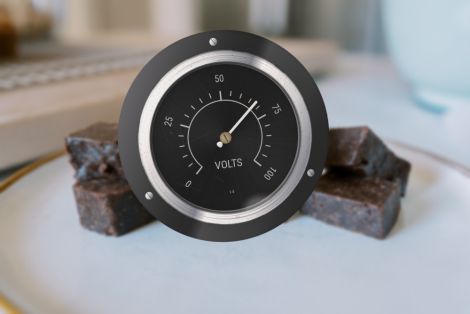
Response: 67.5 V
